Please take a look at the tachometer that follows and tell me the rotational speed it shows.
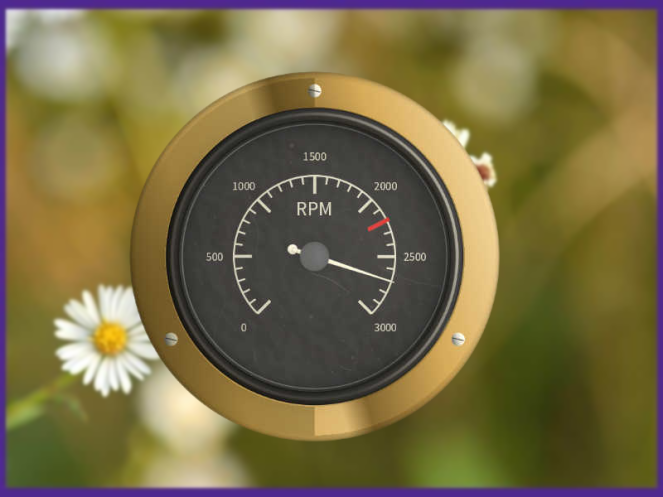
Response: 2700 rpm
